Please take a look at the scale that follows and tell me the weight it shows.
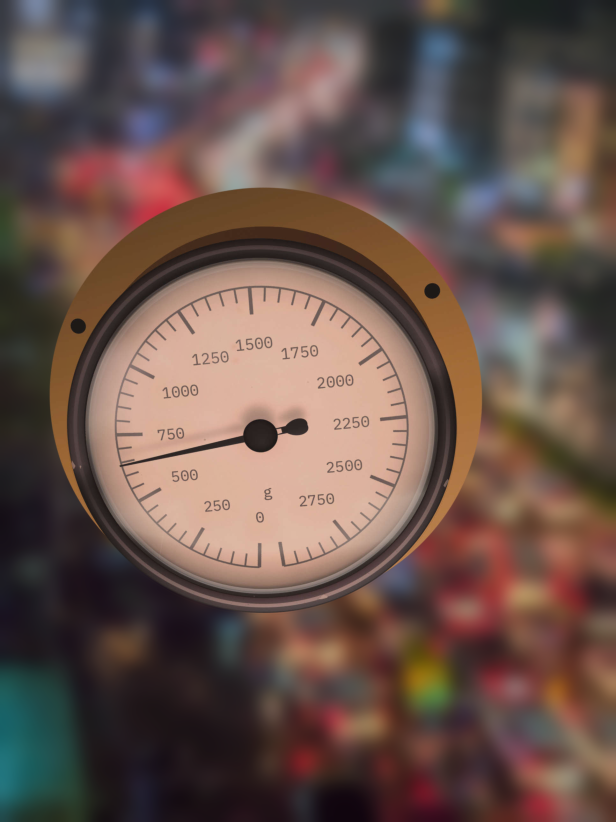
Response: 650 g
